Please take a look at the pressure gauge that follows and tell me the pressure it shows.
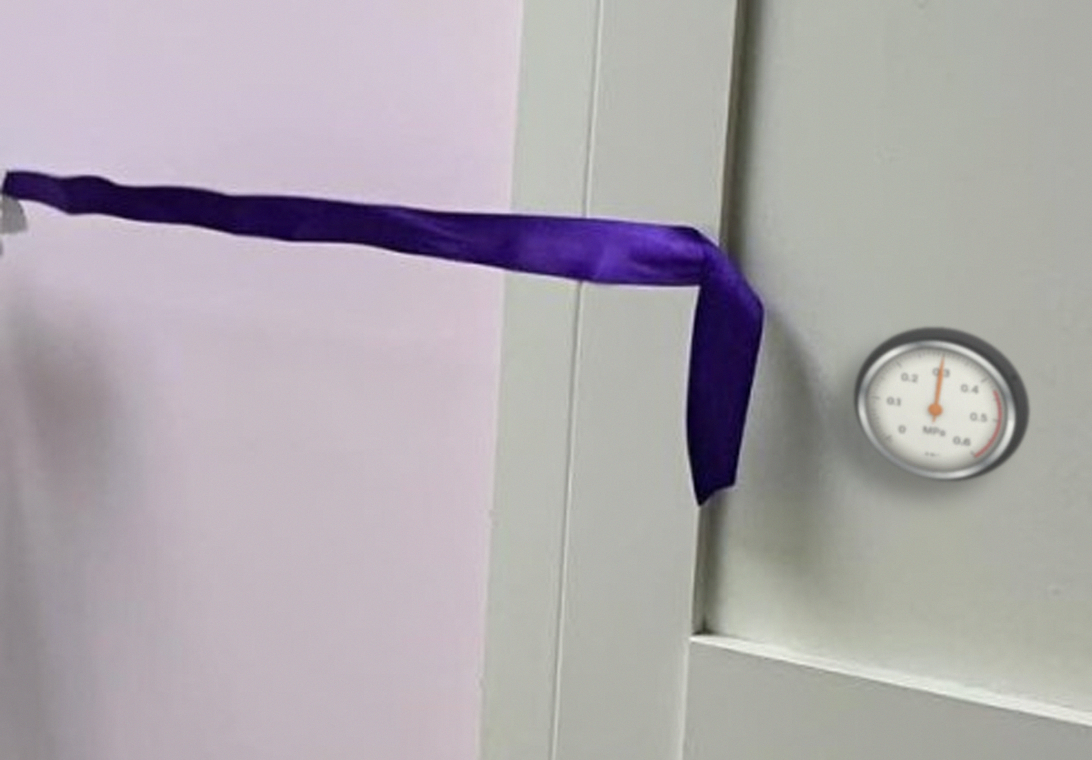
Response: 0.3 MPa
